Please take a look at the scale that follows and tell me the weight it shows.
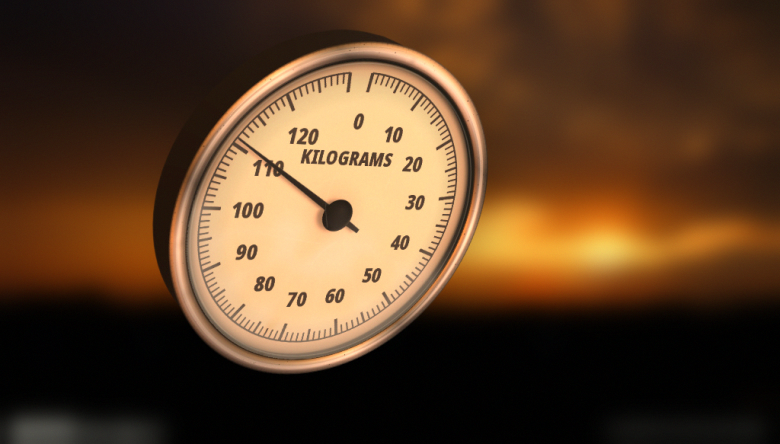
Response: 111 kg
